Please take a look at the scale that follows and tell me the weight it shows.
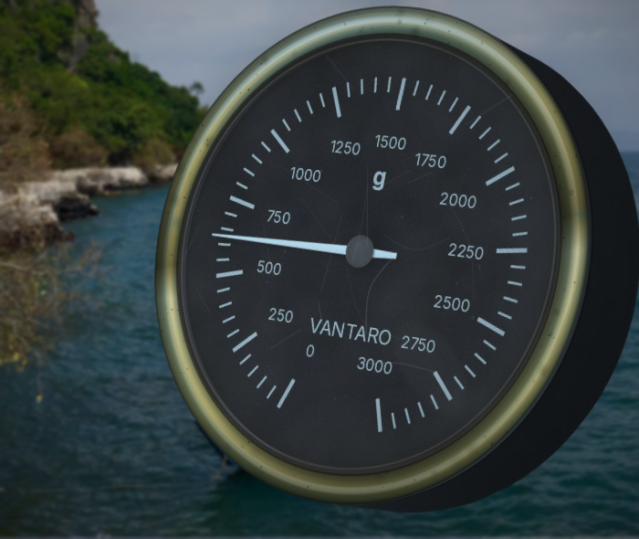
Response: 625 g
